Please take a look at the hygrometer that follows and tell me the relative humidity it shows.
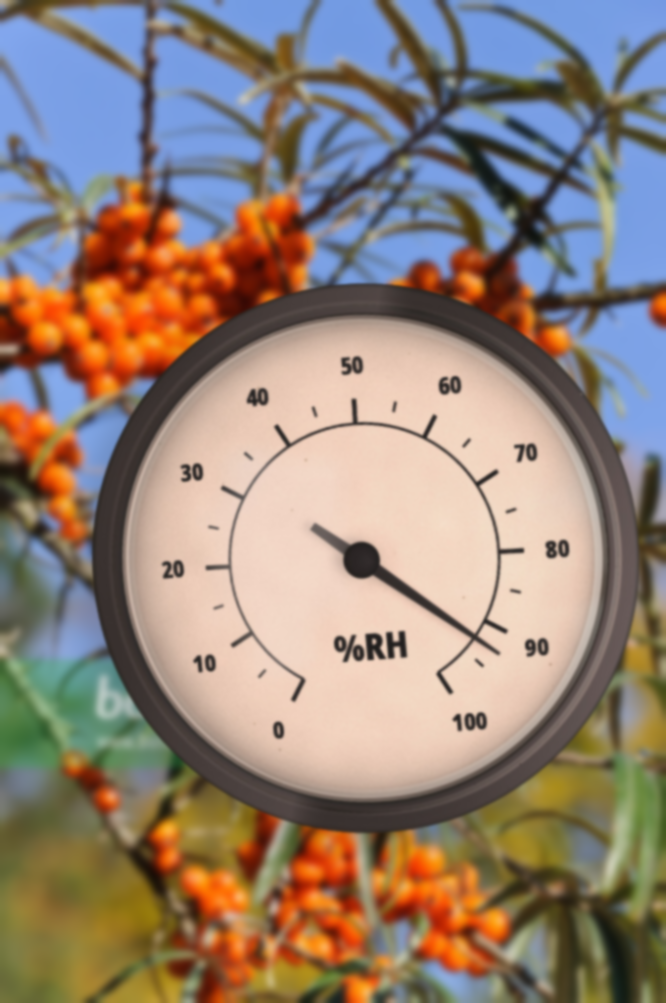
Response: 92.5 %
